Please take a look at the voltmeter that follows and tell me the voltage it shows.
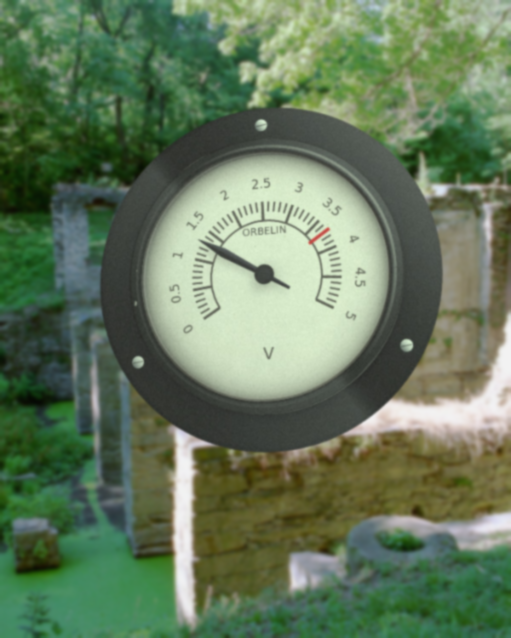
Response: 1.3 V
